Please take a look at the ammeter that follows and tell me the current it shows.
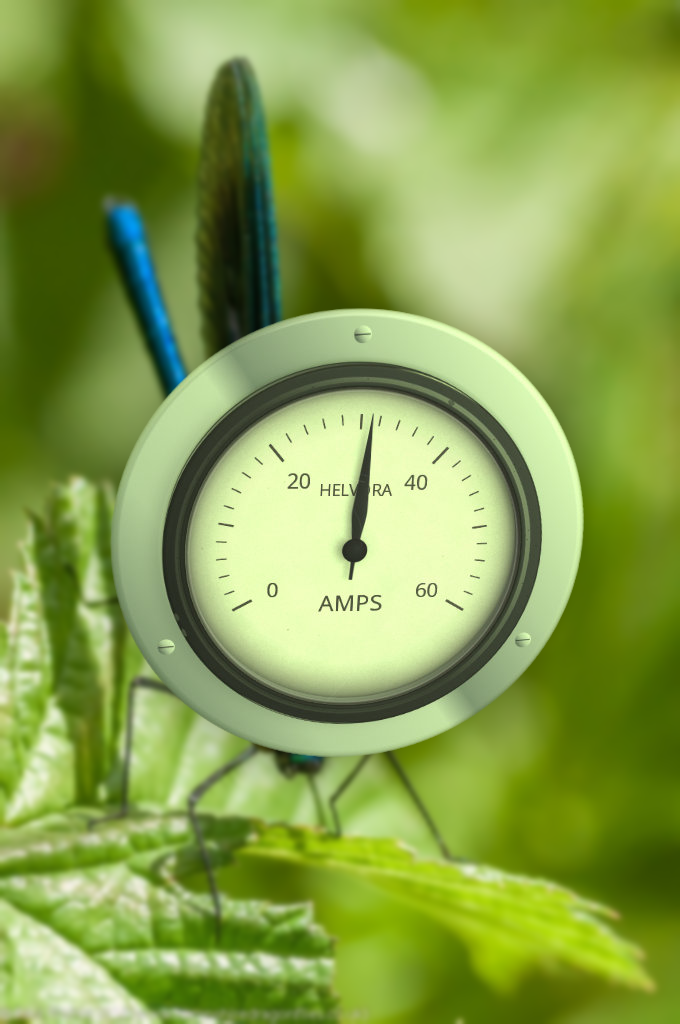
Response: 31 A
